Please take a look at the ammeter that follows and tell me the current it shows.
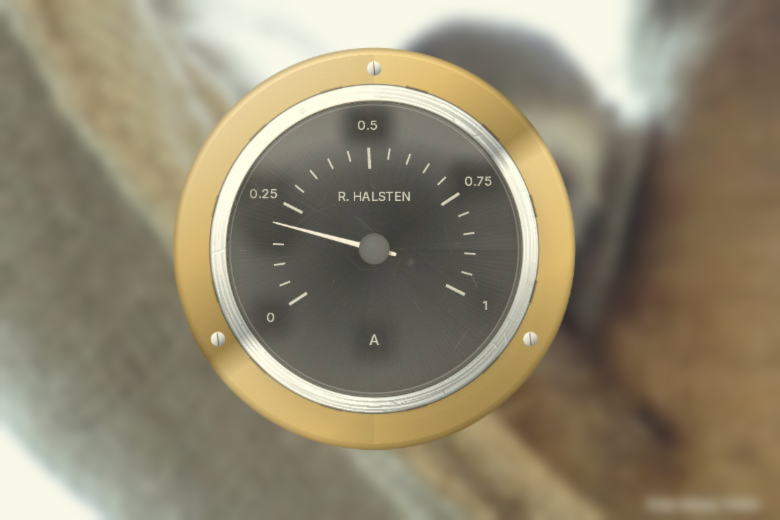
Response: 0.2 A
